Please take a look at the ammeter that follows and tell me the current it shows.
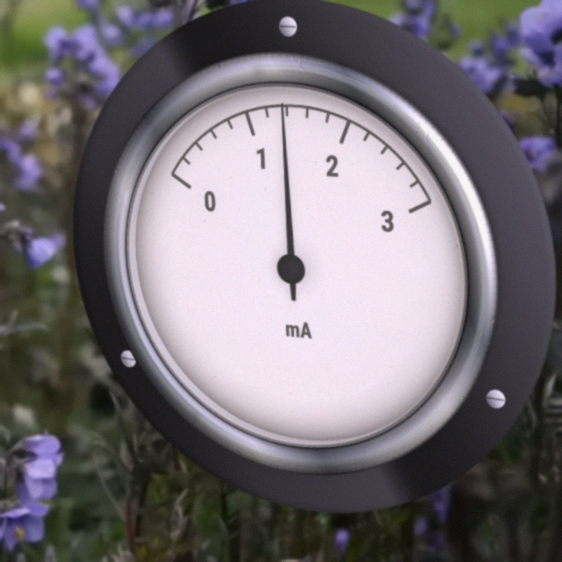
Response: 1.4 mA
